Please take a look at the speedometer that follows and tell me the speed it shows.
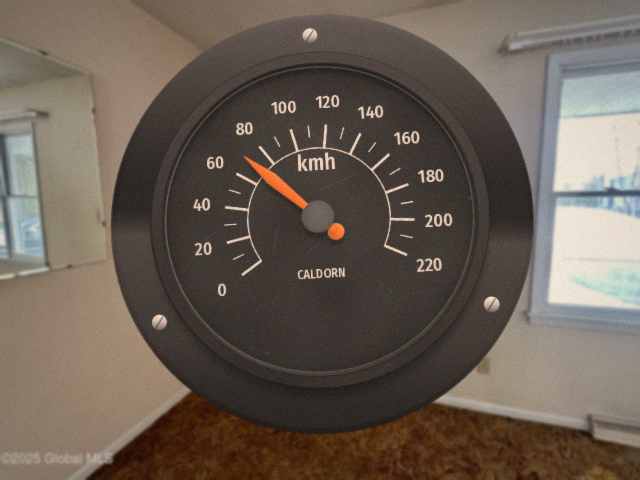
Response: 70 km/h
